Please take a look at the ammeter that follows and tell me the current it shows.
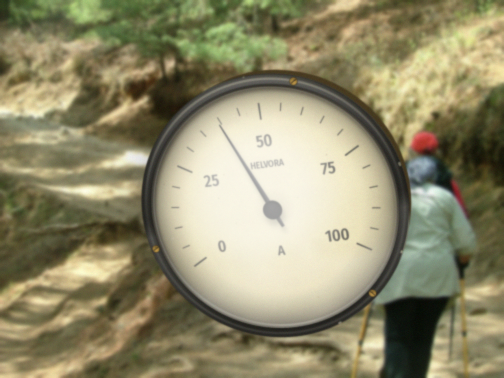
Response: 40 A
